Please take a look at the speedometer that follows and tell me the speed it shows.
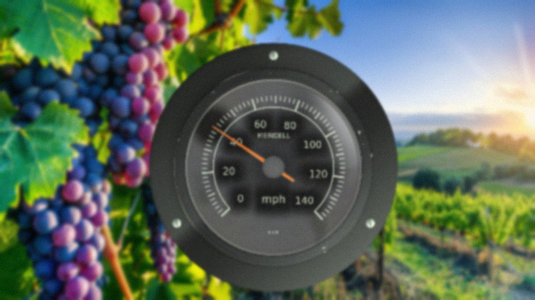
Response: 40 mph
